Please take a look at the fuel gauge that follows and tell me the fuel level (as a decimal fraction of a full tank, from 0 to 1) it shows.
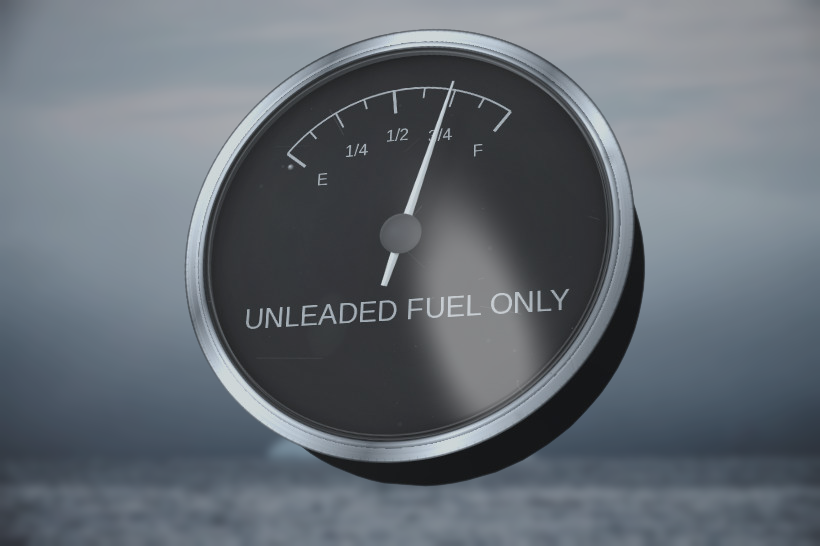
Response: 0.75
